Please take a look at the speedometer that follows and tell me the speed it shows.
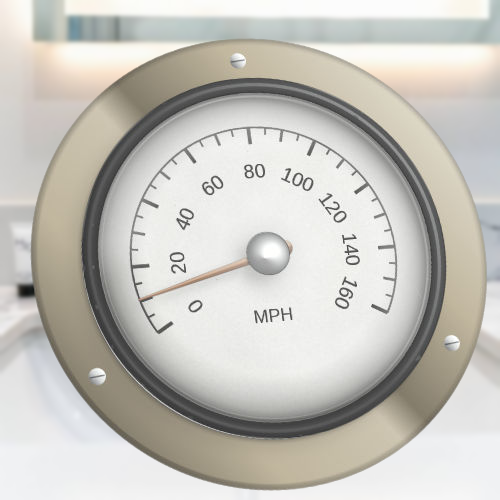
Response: 10 mph
